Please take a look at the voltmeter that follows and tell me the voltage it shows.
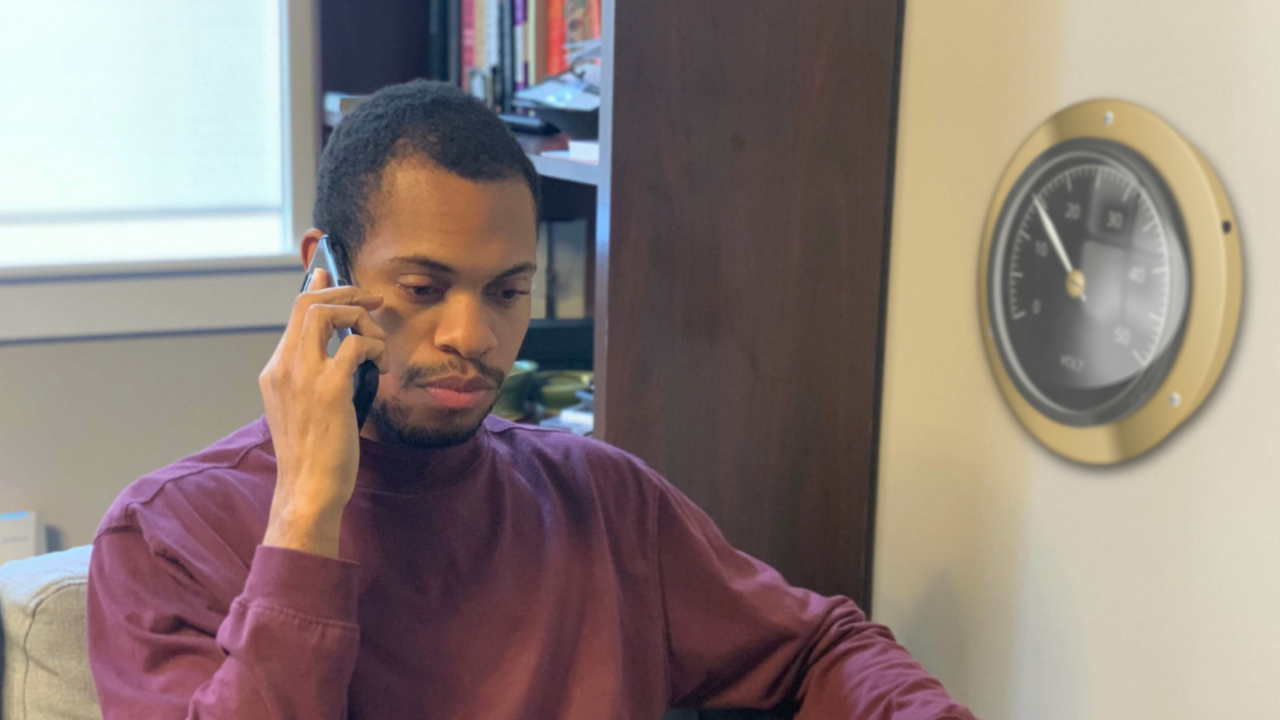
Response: 15 V
